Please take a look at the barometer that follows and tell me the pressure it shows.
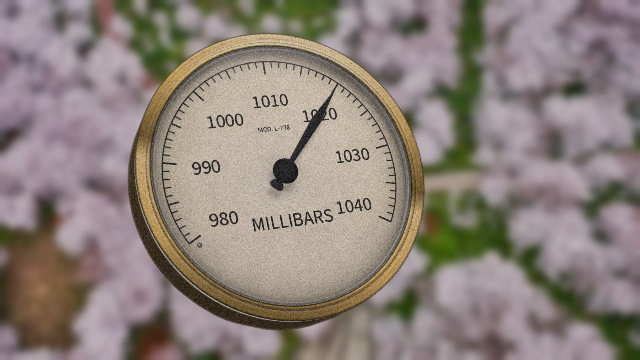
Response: 1020 mbar
